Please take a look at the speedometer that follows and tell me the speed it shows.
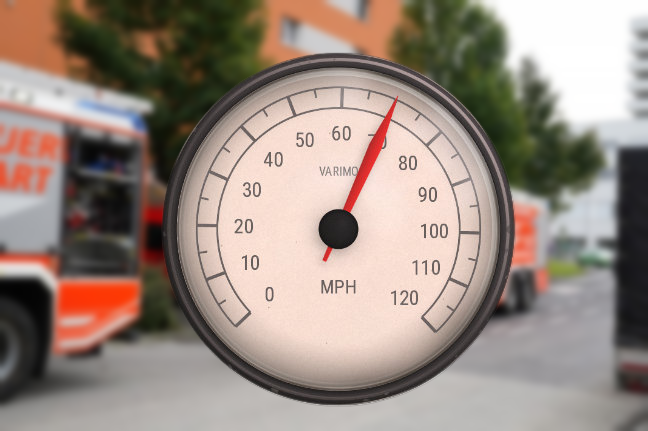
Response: 70 mph
